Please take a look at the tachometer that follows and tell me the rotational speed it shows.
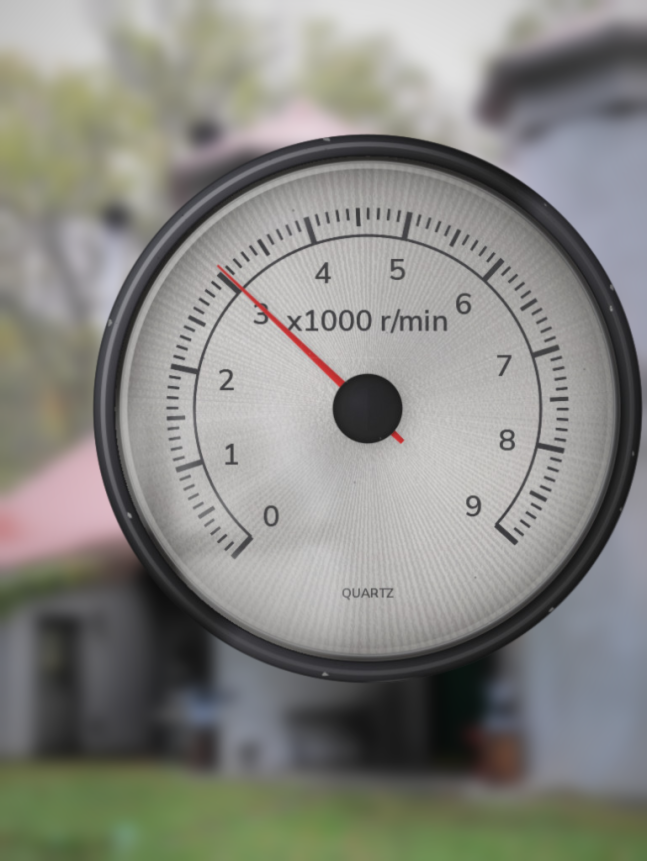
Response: 3050 rpm
